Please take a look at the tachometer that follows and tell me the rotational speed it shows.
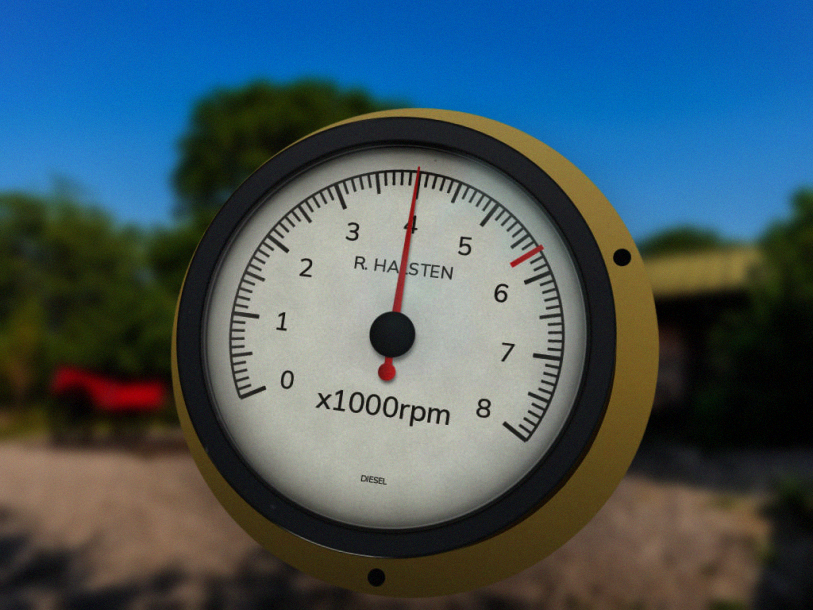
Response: 4000 rpm
